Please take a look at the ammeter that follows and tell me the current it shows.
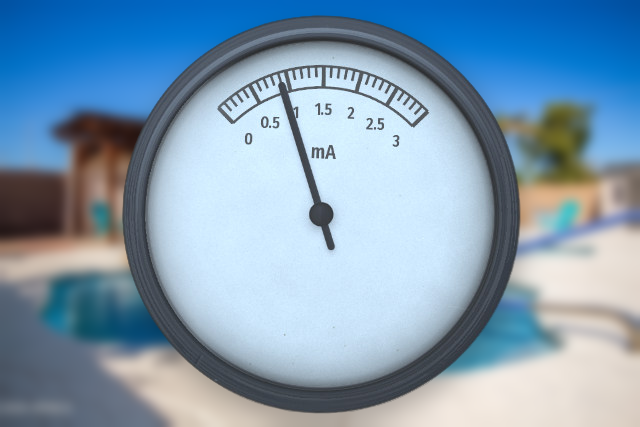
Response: 0.9 mA
